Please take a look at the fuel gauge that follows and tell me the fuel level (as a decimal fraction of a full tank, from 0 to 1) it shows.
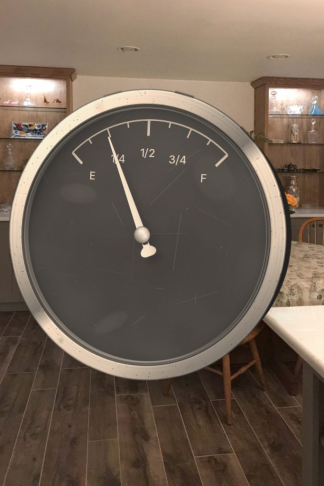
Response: 0.25
